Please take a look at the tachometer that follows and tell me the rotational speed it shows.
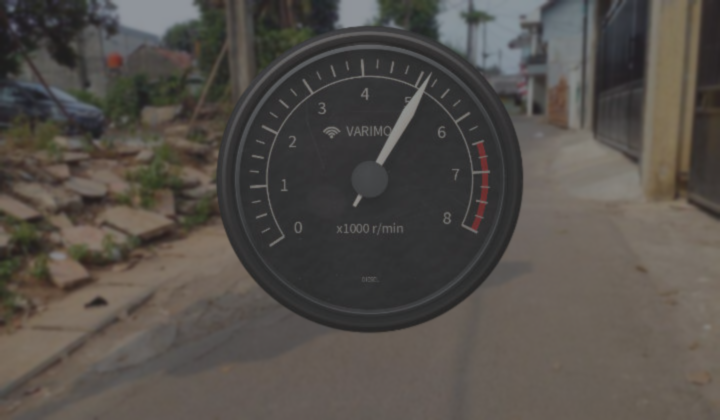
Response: 5125 rpm
